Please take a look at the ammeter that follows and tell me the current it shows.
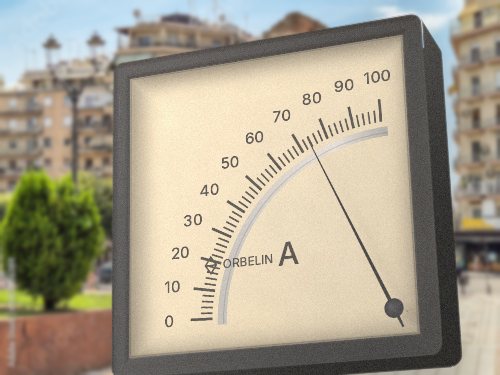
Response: 74 A
